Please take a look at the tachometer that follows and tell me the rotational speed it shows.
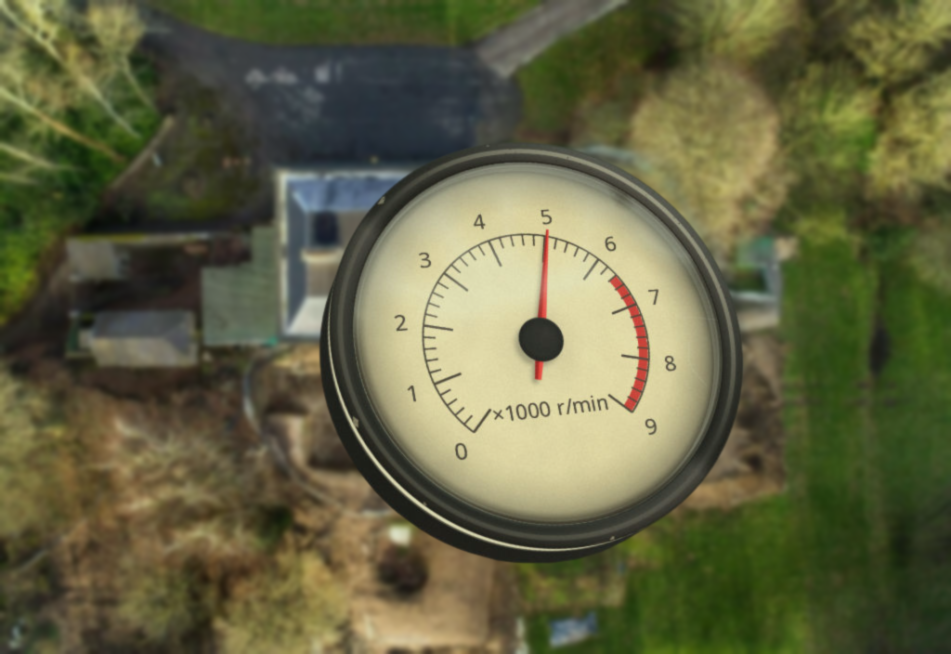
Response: 5000 rpm
